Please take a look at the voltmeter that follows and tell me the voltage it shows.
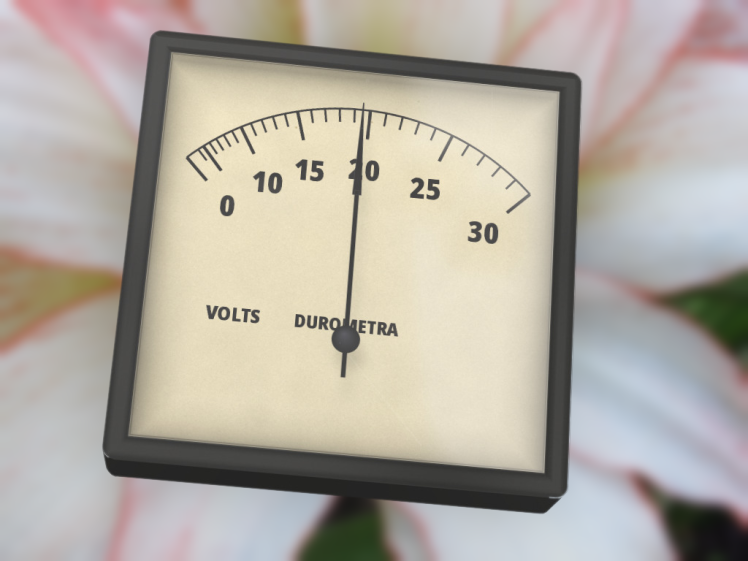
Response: 19.5 V
